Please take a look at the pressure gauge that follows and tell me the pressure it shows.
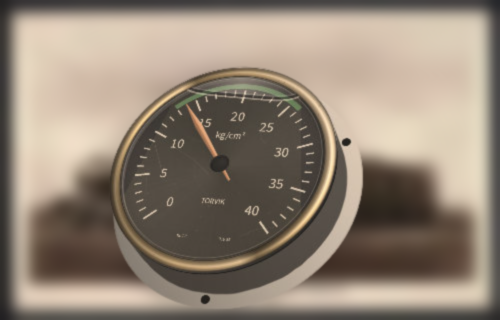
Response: 14 kg/cm²
